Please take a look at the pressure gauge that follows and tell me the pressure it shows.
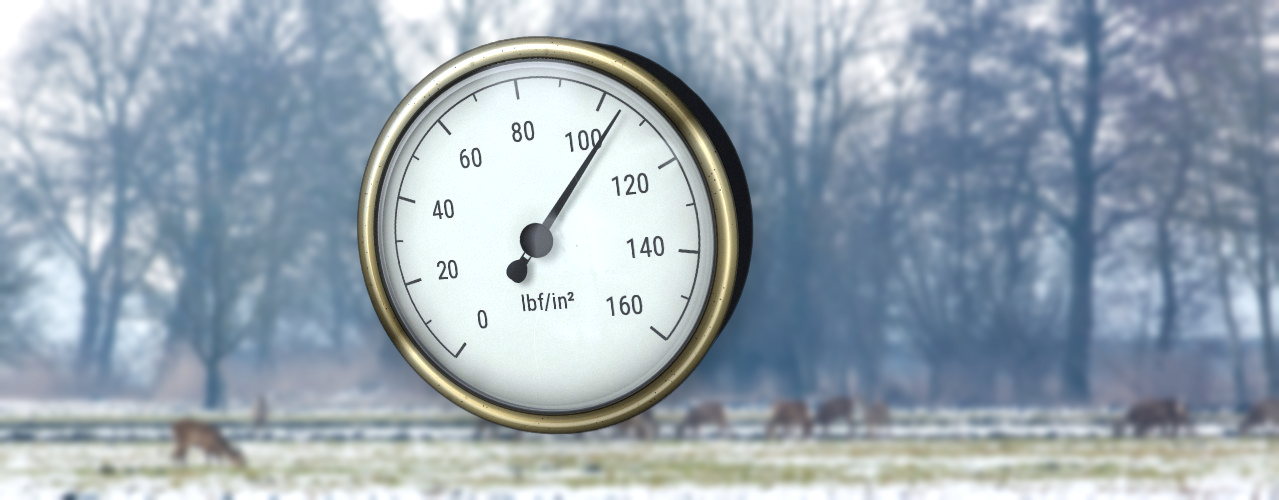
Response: 105 psi
